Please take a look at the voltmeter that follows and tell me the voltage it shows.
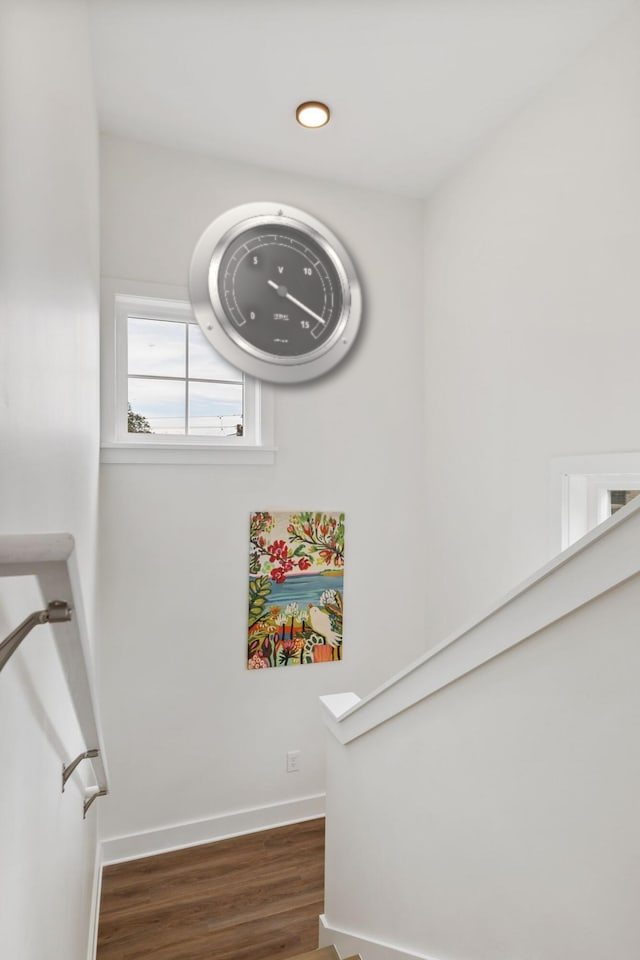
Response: 14 V
